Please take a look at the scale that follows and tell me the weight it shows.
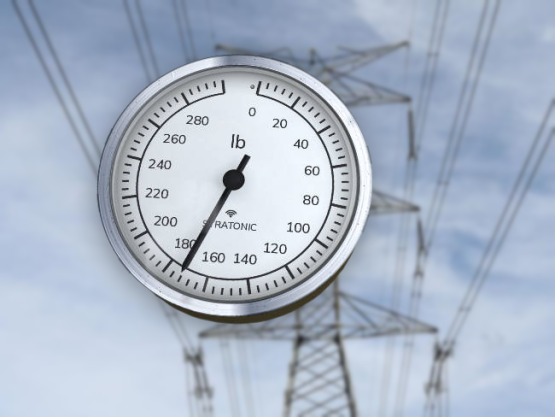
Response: 172 lb
